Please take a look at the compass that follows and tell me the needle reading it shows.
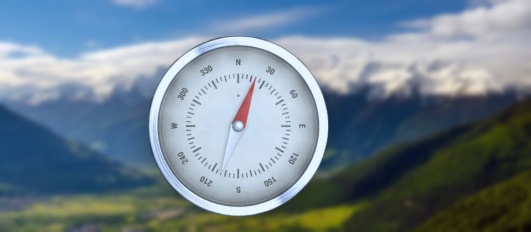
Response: 20 °
